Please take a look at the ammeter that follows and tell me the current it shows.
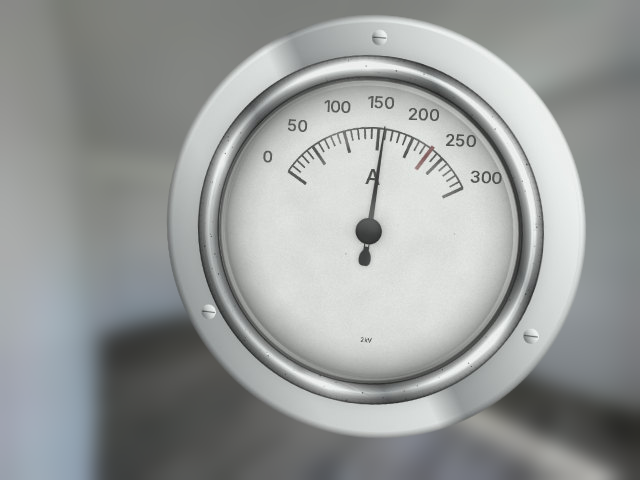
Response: 160 A
